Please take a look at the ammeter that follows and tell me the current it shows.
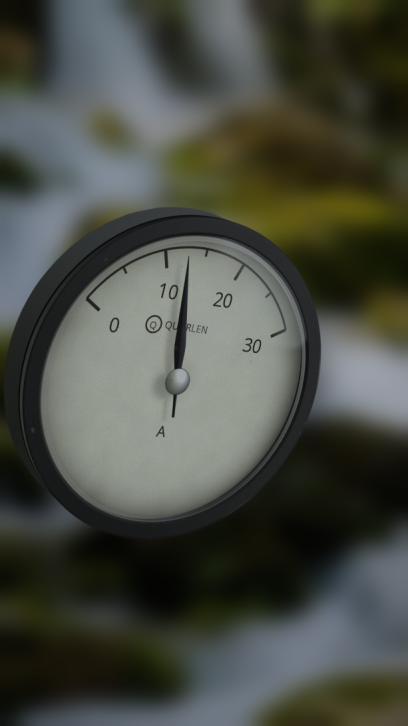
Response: 12.5 A
